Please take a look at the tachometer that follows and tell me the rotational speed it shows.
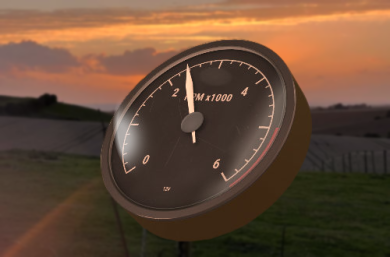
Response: 2400 rpm
